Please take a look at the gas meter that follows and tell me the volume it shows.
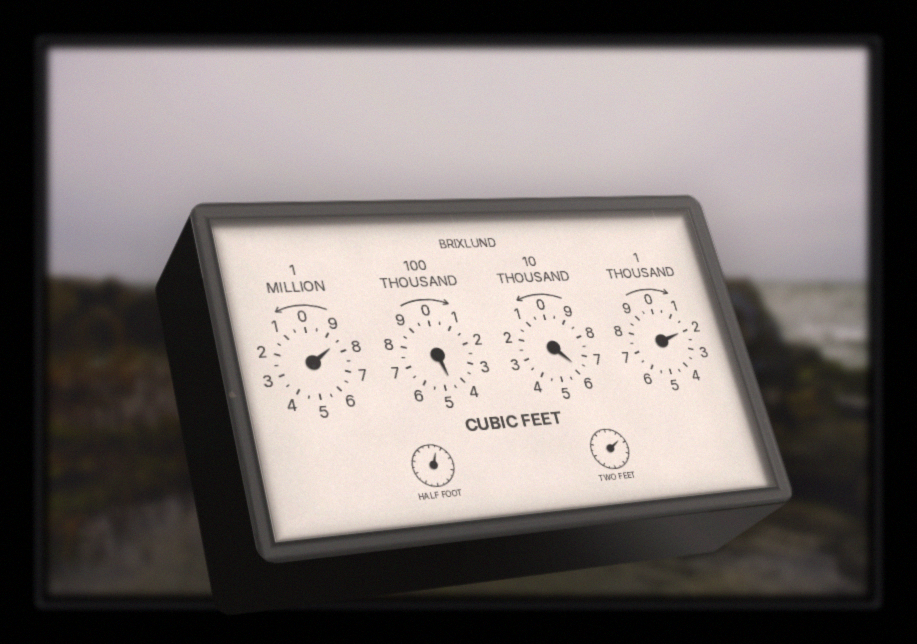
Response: 846200 ft³
